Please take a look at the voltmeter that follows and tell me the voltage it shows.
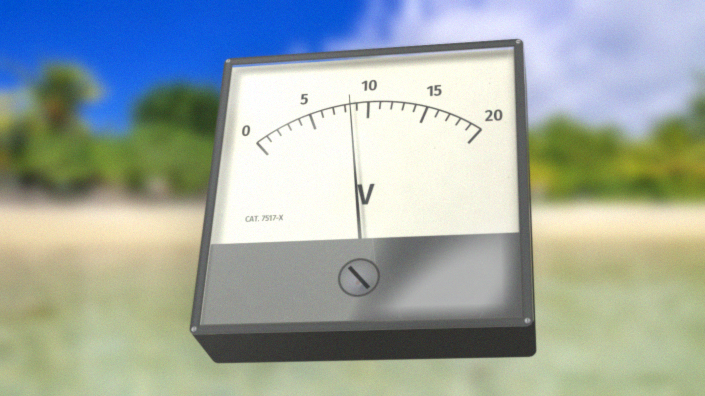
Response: 8.5 V
